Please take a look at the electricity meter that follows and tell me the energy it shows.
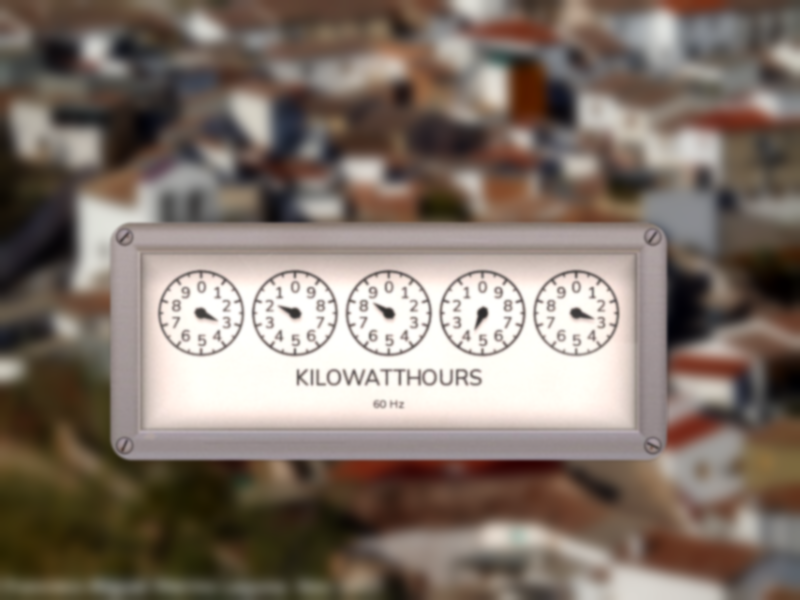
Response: 31843 kWh
